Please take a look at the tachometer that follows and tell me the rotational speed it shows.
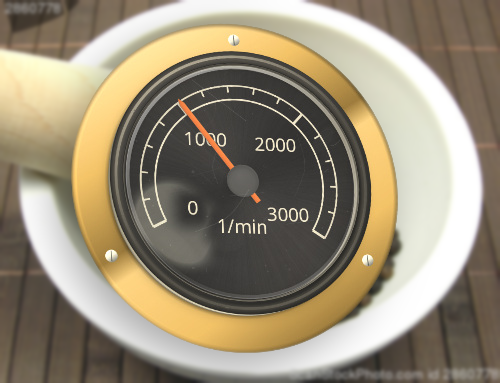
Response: 1000 rpm
